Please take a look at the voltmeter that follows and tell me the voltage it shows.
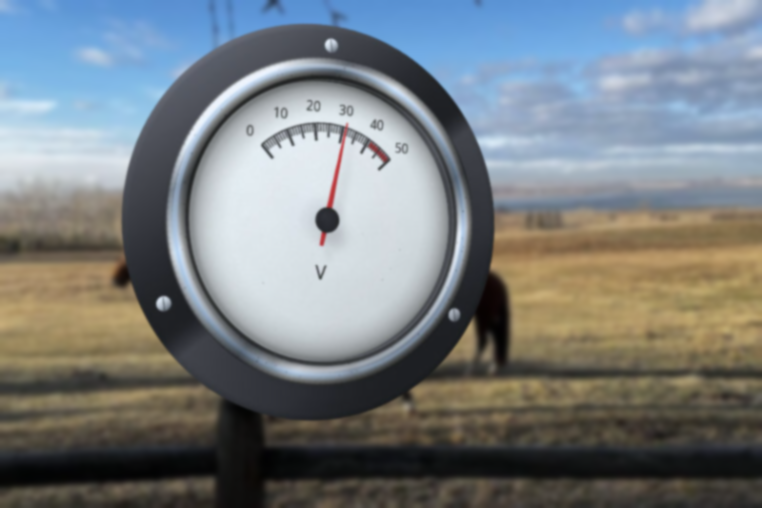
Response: 30 V
